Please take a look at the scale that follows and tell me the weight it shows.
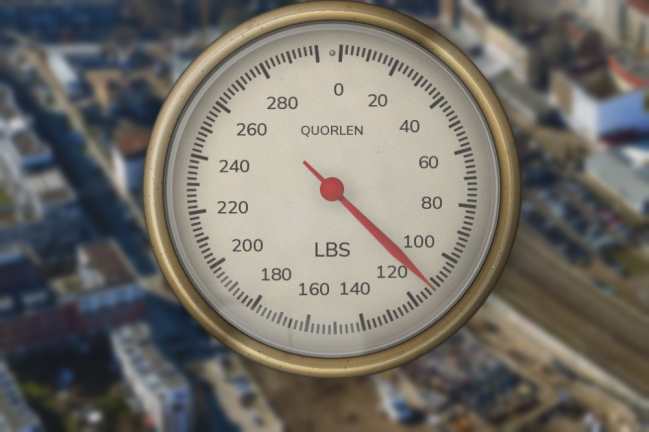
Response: 112 lb
